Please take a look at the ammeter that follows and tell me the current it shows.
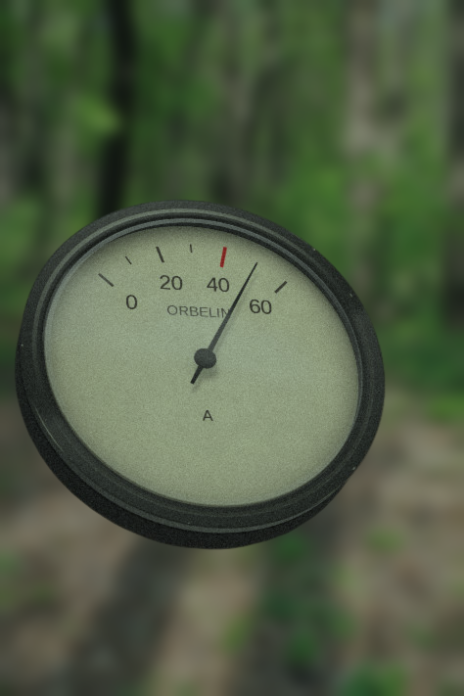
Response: 50 A
